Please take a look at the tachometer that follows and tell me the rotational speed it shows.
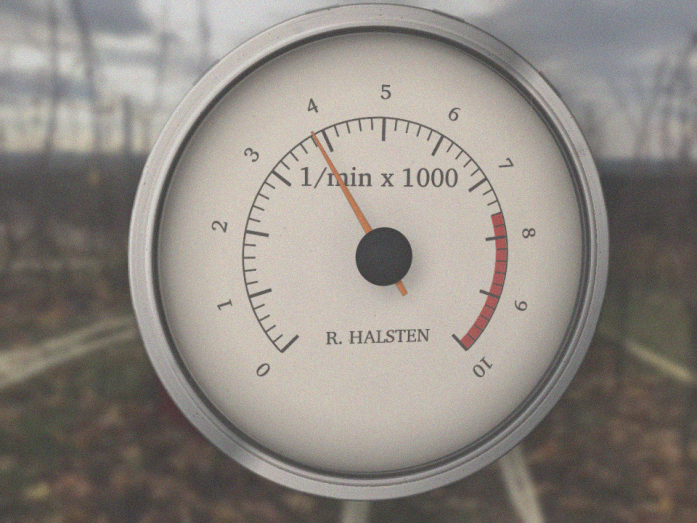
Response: 3800 rpm
